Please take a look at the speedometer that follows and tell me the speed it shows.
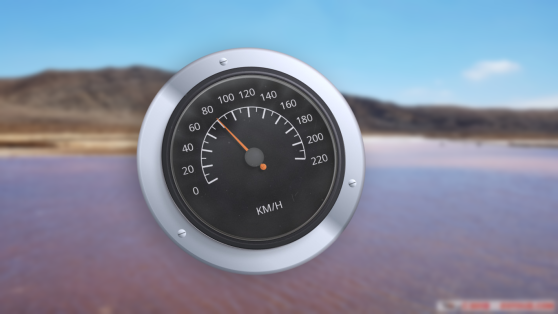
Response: 80 km/h
